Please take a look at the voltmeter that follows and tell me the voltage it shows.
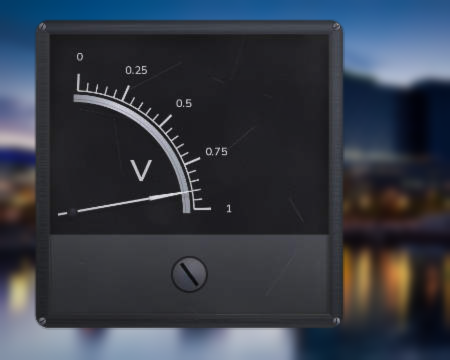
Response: 0.9 V
